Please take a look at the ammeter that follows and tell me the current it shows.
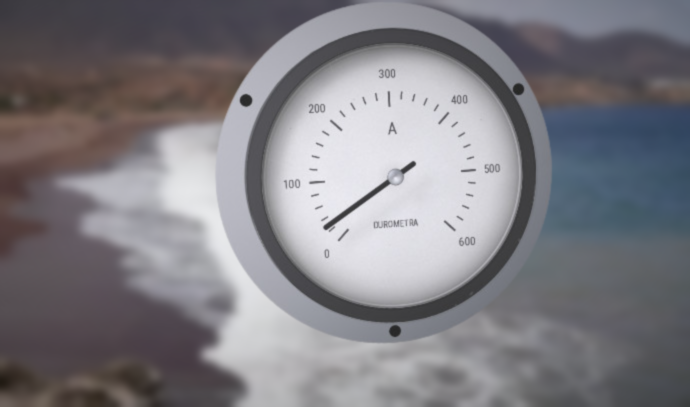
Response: 30 A
